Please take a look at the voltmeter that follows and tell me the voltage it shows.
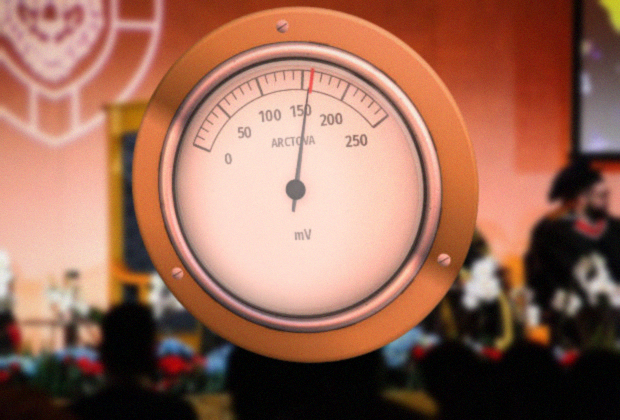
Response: 160 mV
